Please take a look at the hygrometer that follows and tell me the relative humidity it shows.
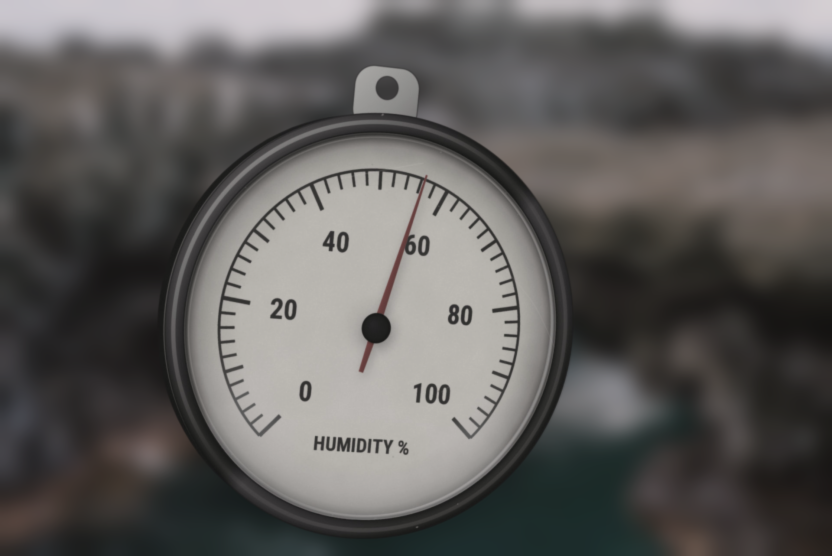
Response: 56 %
